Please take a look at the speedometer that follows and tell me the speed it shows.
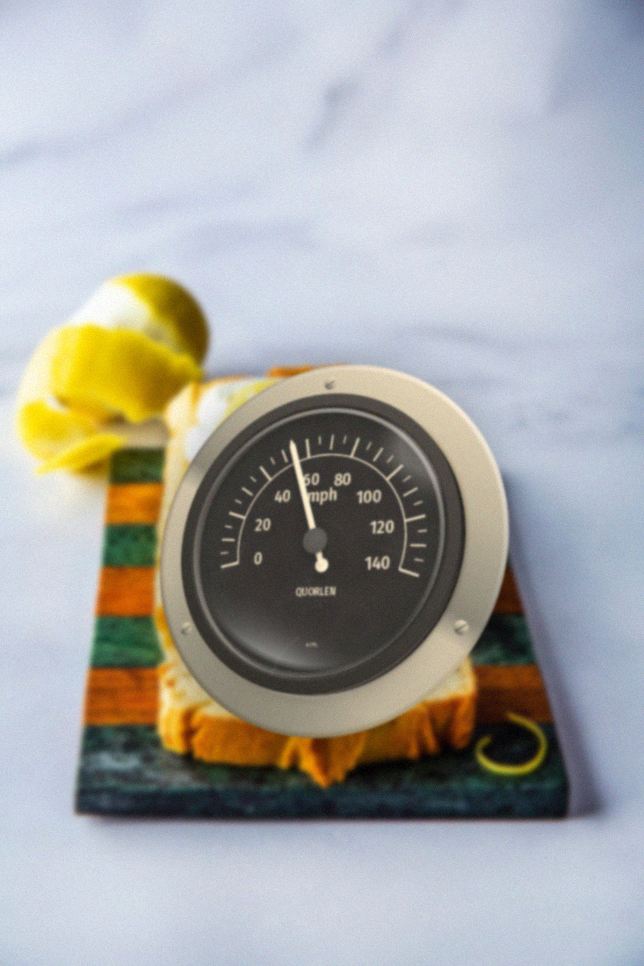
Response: 55 mph
